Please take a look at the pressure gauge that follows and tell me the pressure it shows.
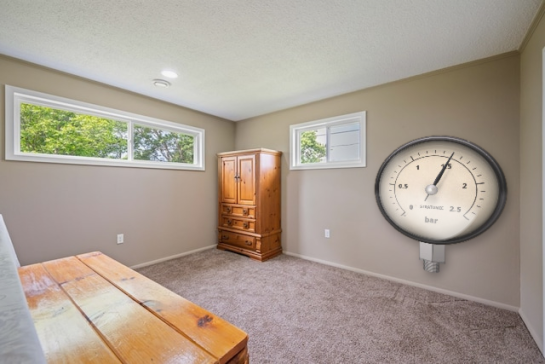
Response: 1.5 bar
